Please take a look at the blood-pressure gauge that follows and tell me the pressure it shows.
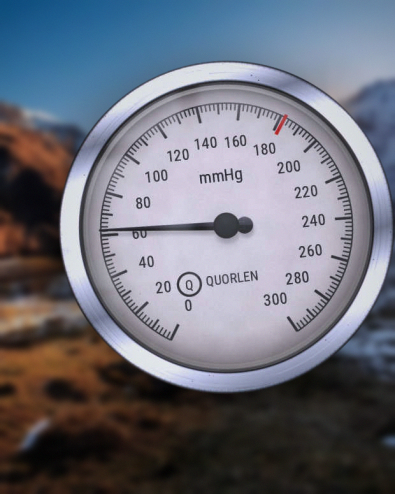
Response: 62 mmHg
